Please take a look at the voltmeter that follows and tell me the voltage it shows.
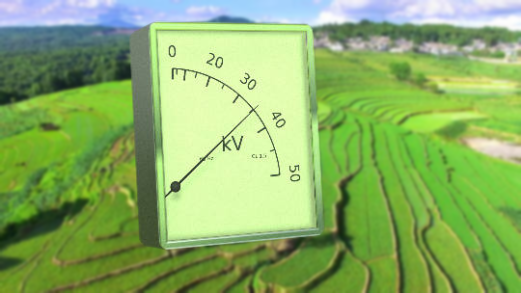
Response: 35 kV
